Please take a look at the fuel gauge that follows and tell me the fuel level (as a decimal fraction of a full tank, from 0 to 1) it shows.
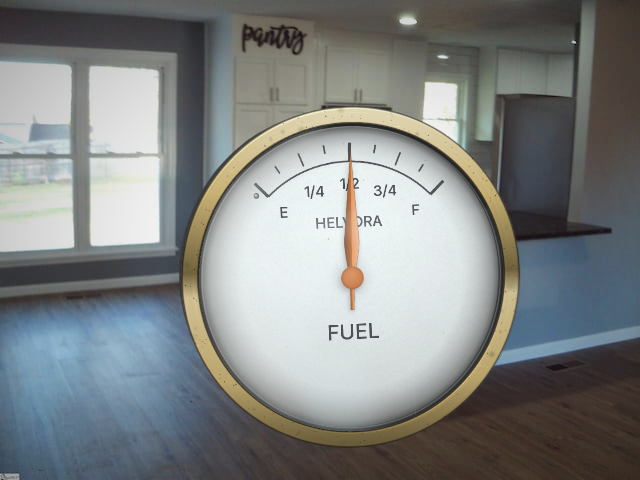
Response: 0.5
